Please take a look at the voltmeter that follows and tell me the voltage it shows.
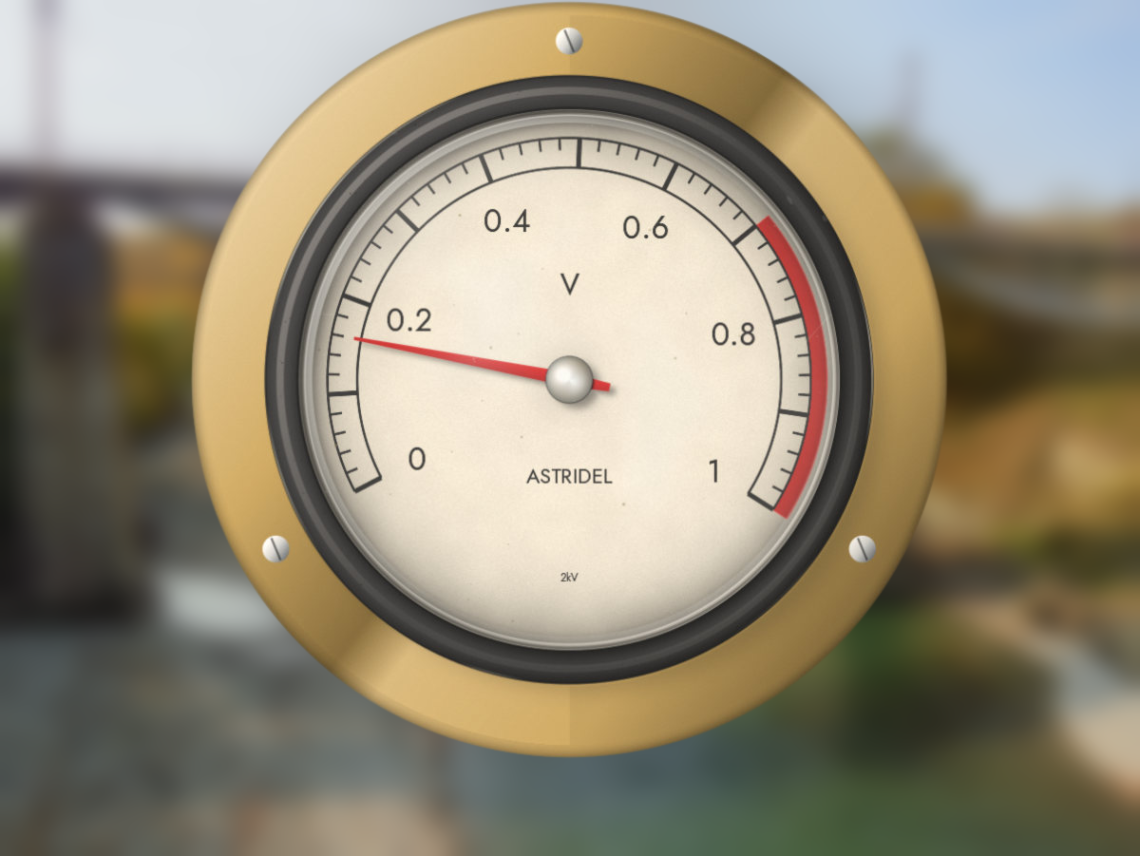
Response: 0.16 V
